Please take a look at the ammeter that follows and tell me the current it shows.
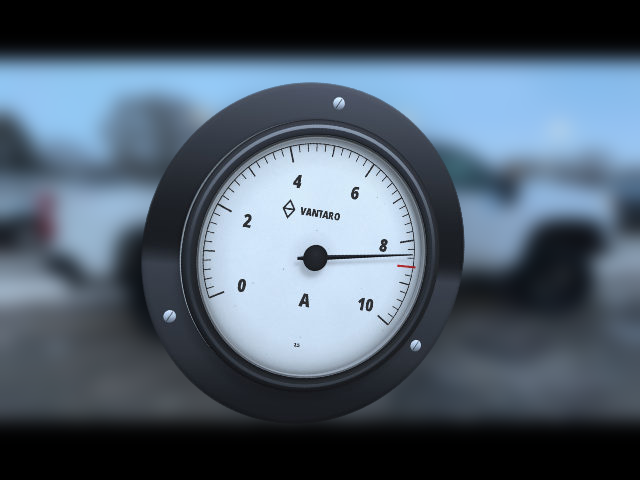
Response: 8.3 A
